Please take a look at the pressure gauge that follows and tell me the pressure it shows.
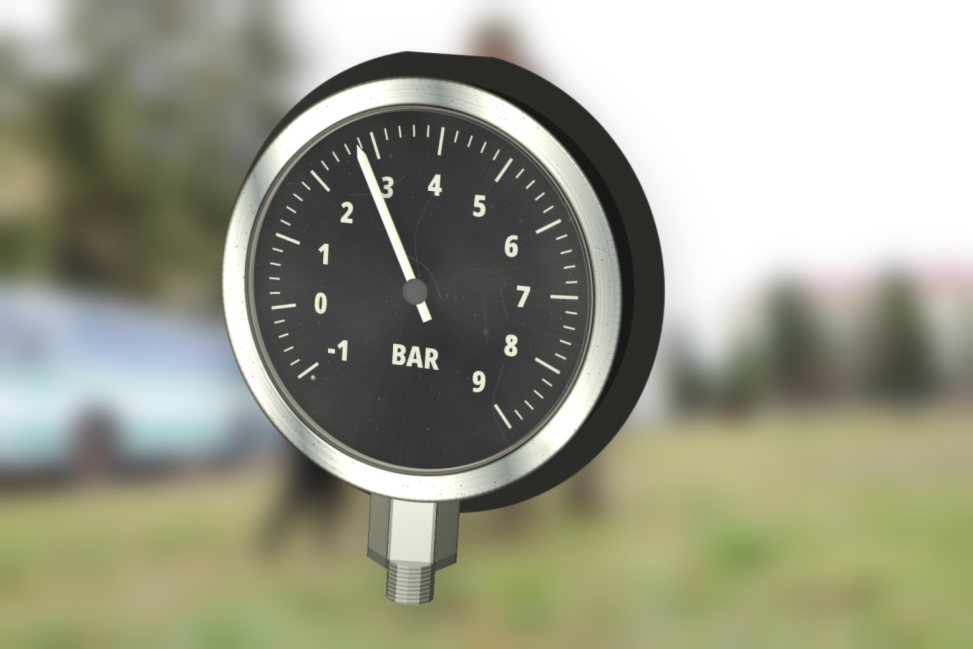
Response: 2.8 bar
